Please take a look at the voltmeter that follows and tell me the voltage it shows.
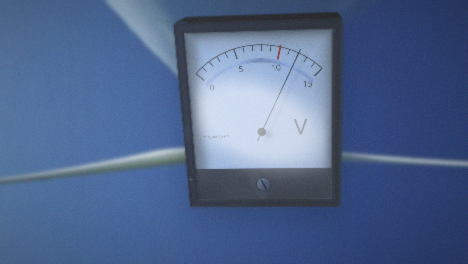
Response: 12 V
